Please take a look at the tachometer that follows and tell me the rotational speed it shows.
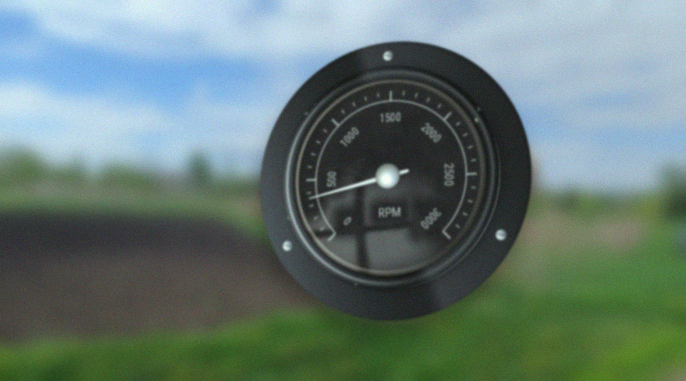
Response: 350 rpm
